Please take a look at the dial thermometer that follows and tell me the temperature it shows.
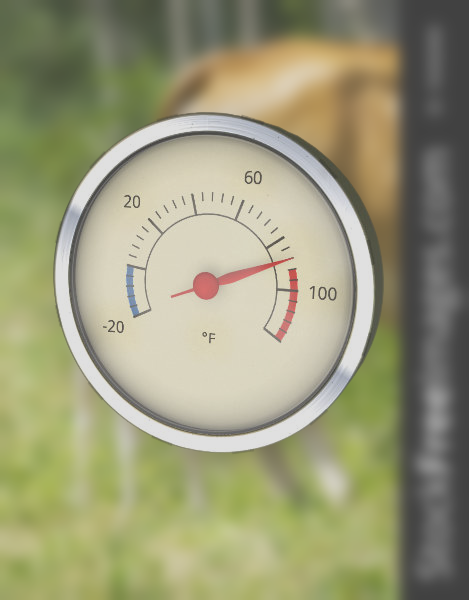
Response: 88 °F
